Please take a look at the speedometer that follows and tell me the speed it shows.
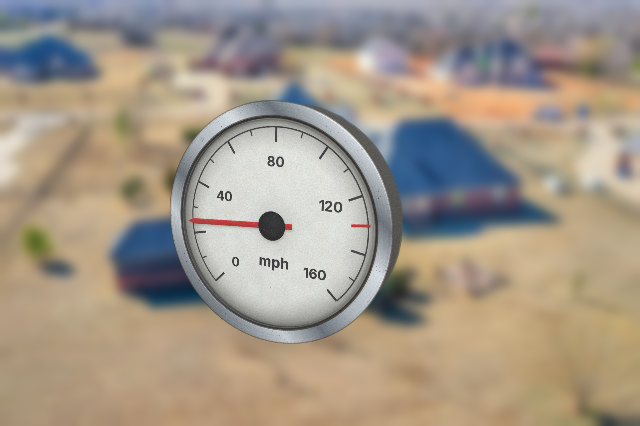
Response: 25 mph
